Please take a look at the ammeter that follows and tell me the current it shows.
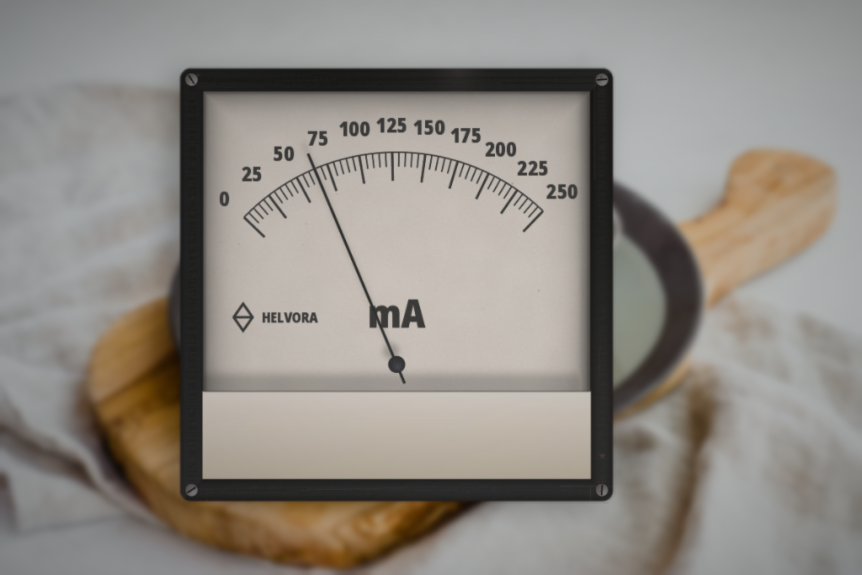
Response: 65 mA
